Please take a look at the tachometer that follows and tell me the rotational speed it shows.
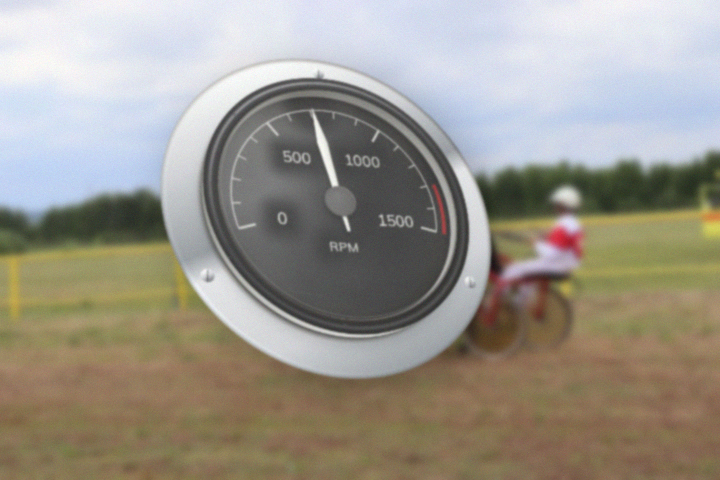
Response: 700 rpm
